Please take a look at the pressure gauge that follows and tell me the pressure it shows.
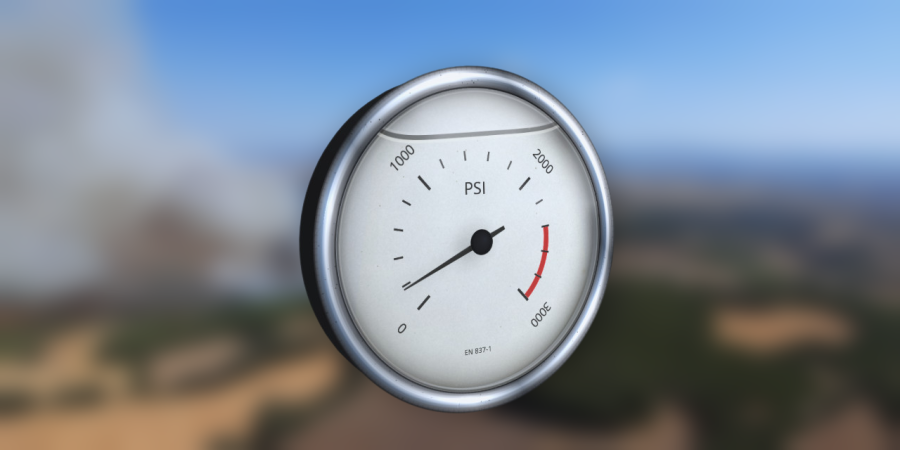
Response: 200 psi
